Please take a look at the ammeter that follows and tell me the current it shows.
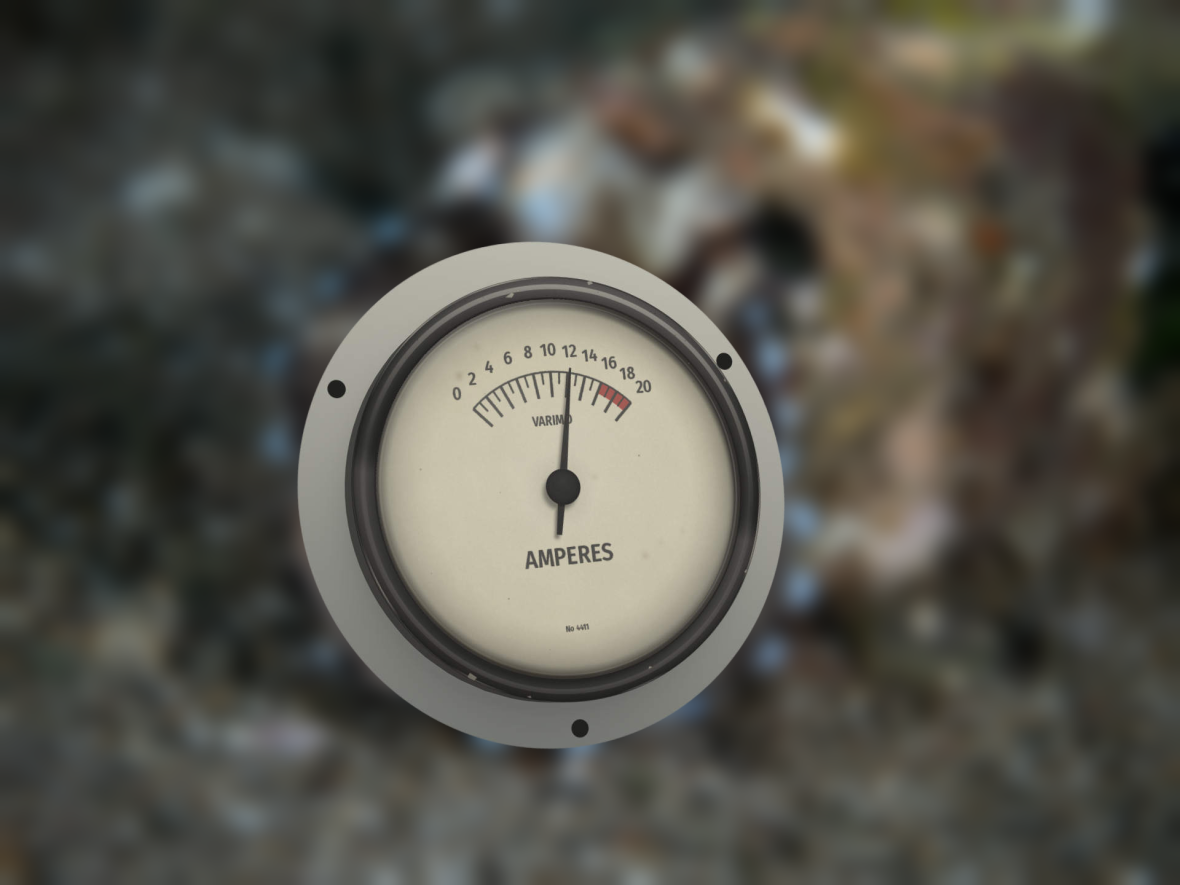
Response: 12 A
